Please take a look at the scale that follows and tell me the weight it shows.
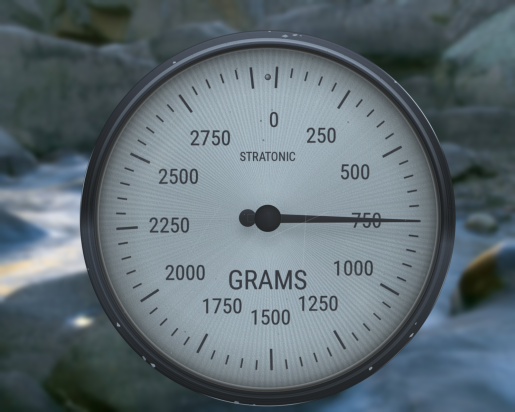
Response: 750 g
